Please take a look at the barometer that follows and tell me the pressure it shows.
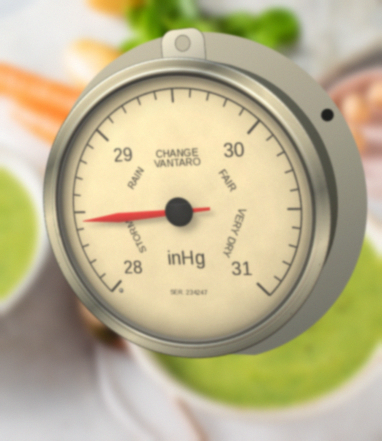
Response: 28.45 inHg
